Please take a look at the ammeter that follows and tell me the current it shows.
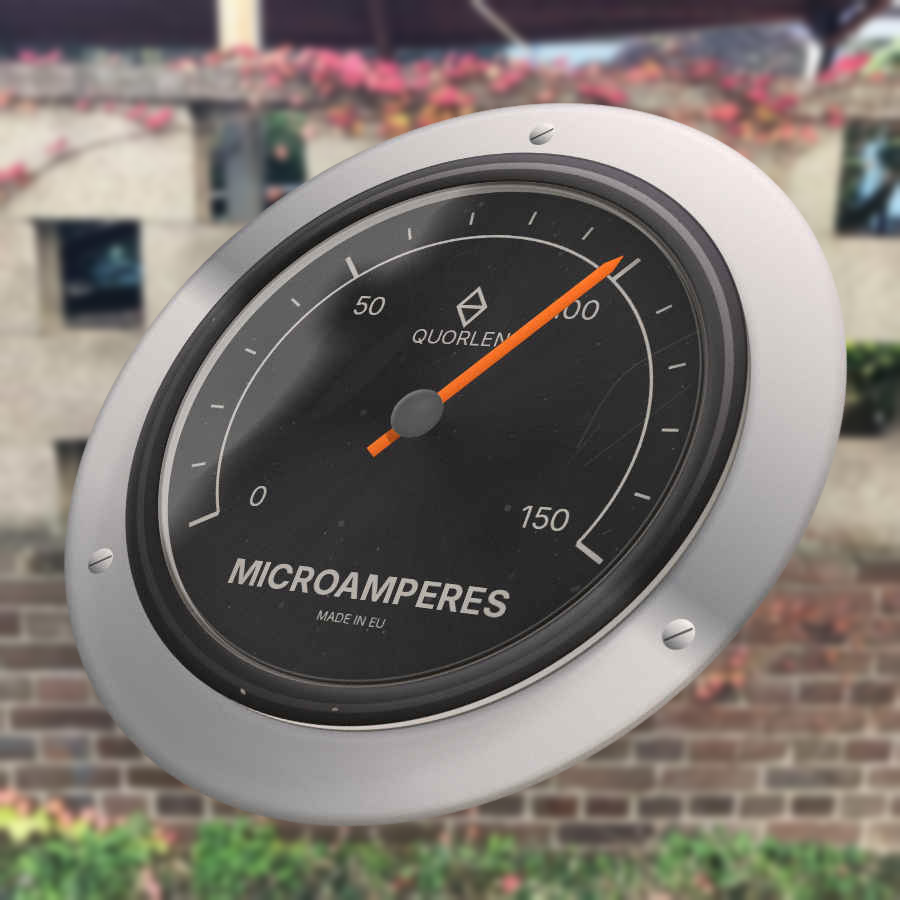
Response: 100 µA
